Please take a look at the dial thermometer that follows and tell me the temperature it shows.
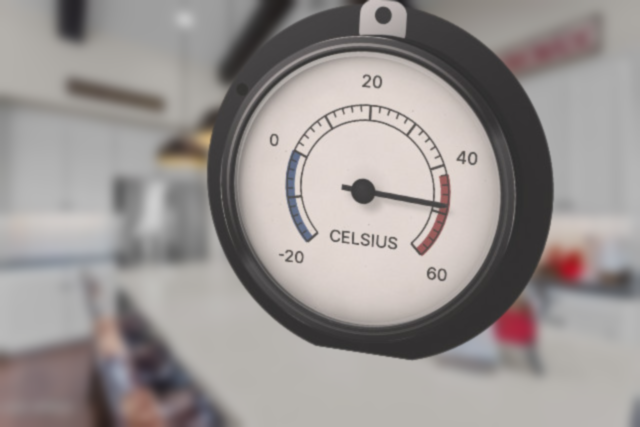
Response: 48 °C
